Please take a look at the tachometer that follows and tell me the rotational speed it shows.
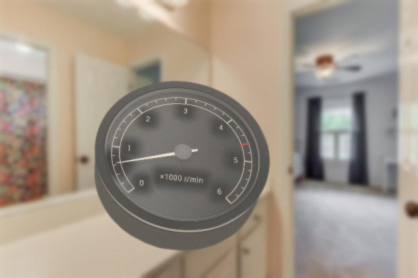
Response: 600 rpm
